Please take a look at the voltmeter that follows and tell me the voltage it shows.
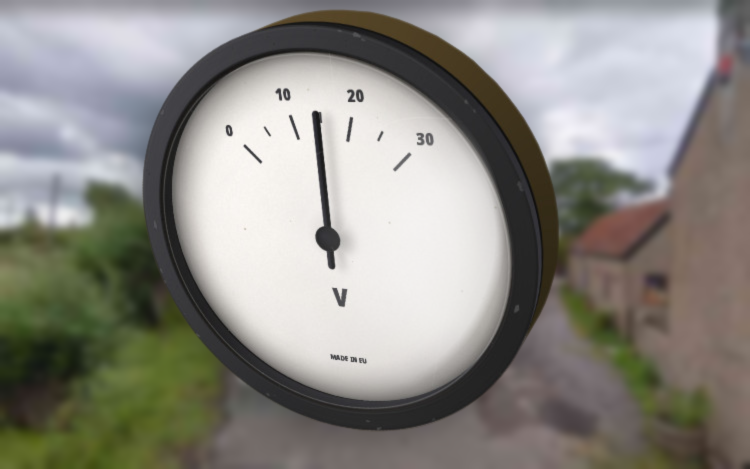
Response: 15 V
